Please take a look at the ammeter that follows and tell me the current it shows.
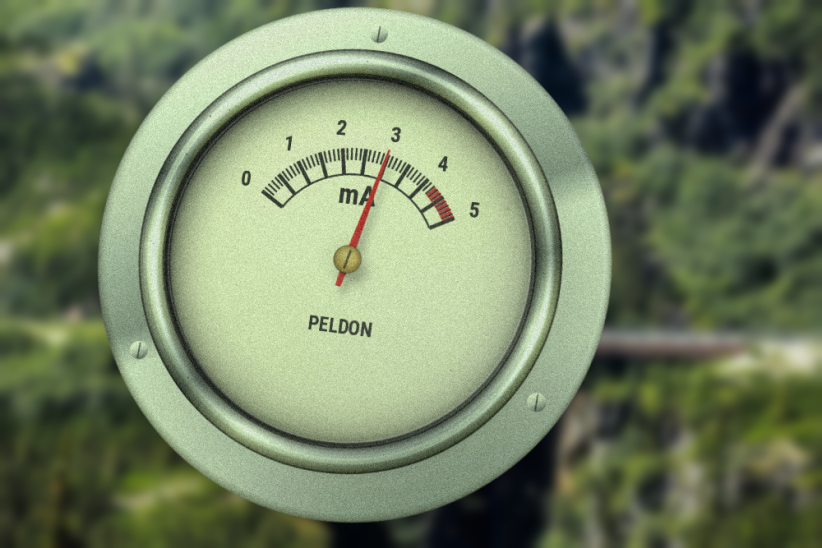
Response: 3 mA
